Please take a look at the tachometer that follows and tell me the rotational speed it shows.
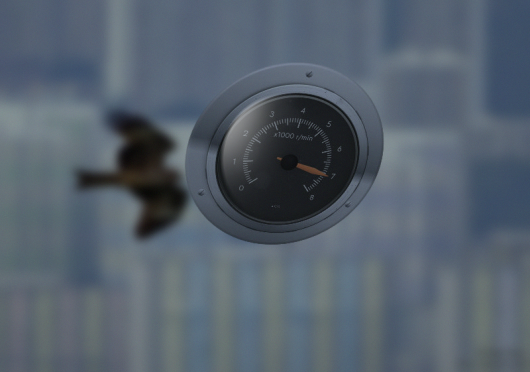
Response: 7000 rpm
